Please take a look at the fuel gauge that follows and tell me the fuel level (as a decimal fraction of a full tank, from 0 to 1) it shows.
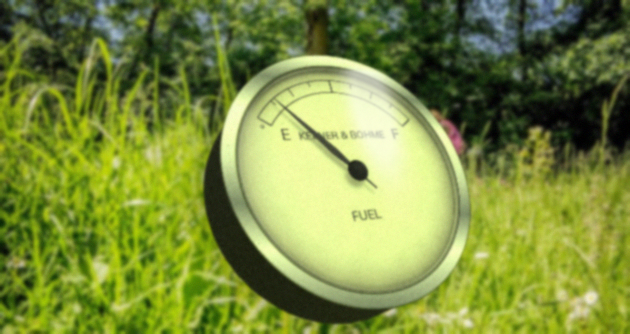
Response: 0.125
